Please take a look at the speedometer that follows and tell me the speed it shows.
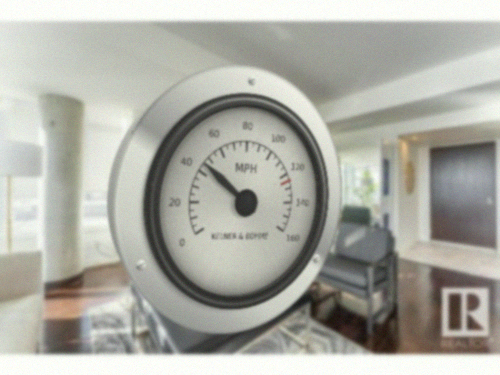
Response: 45 mph
